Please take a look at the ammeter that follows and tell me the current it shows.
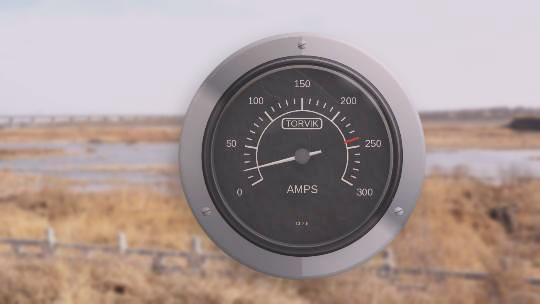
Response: 20 A
